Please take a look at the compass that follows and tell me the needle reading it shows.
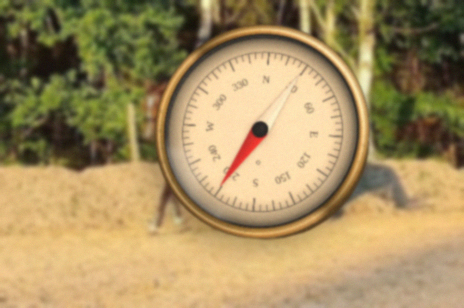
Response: 210 °
